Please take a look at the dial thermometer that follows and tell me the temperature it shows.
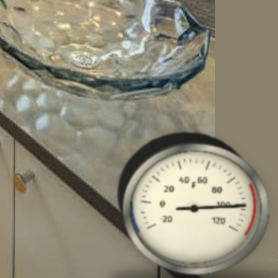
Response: 100 °F
